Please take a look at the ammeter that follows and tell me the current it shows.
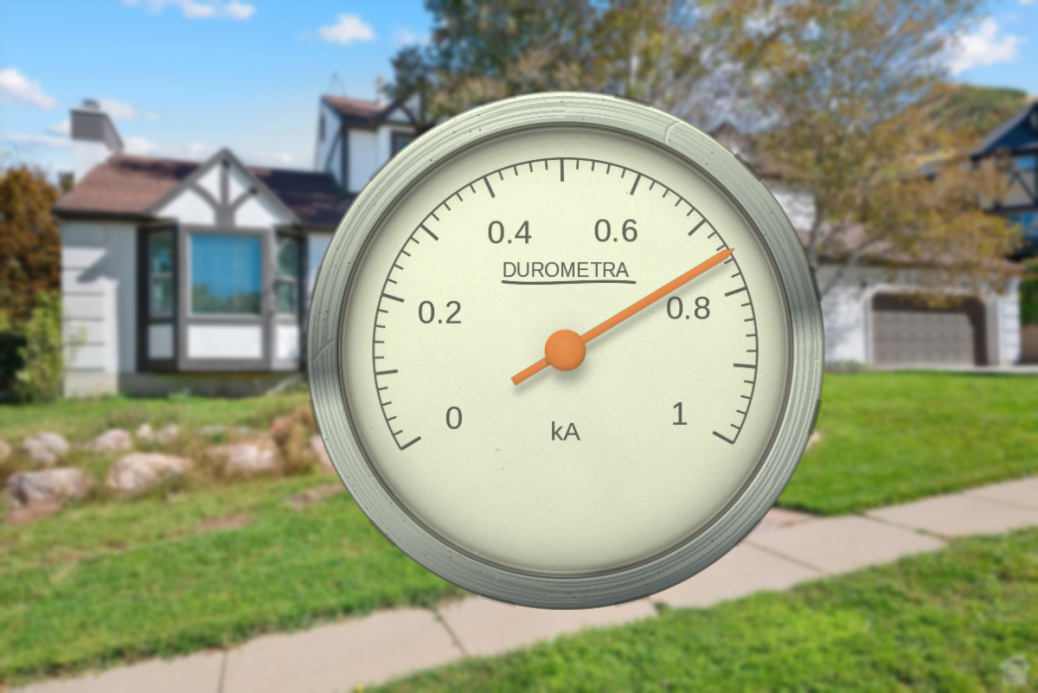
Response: 0.75 kA
